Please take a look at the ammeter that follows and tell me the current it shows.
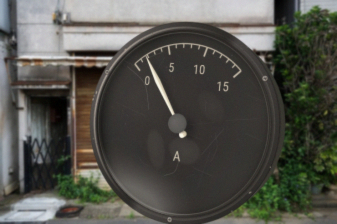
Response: 2 A
